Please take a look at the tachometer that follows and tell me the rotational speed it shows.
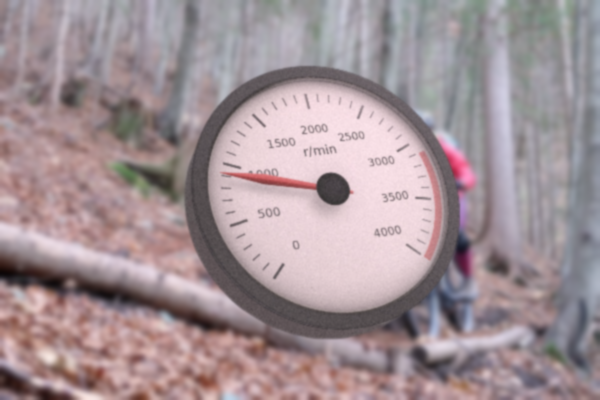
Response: 900 rpm
